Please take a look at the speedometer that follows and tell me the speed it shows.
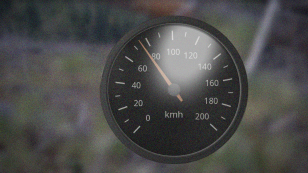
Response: 75 km/h
